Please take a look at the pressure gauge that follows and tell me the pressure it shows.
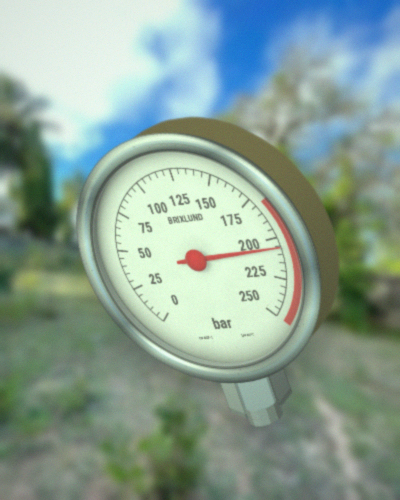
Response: 205 bar
